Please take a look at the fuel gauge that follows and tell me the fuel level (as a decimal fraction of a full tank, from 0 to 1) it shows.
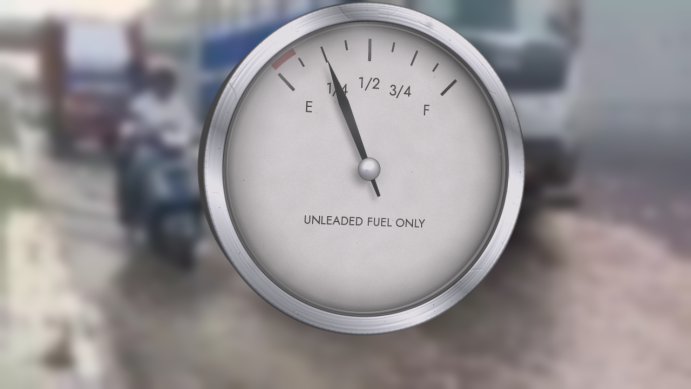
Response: 0.25
